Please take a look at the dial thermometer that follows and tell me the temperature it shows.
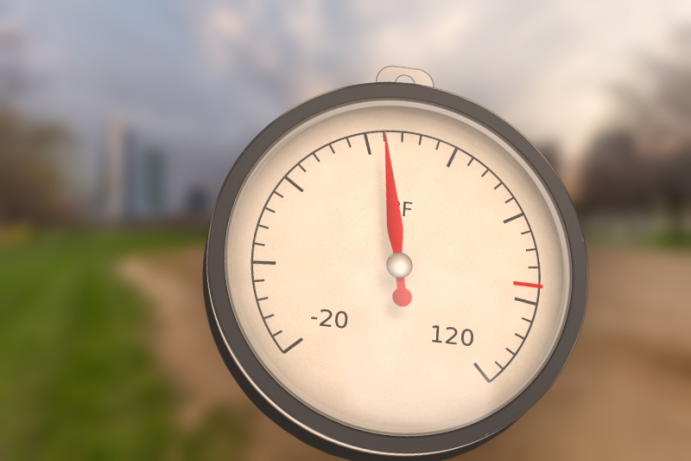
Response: 44 °F
